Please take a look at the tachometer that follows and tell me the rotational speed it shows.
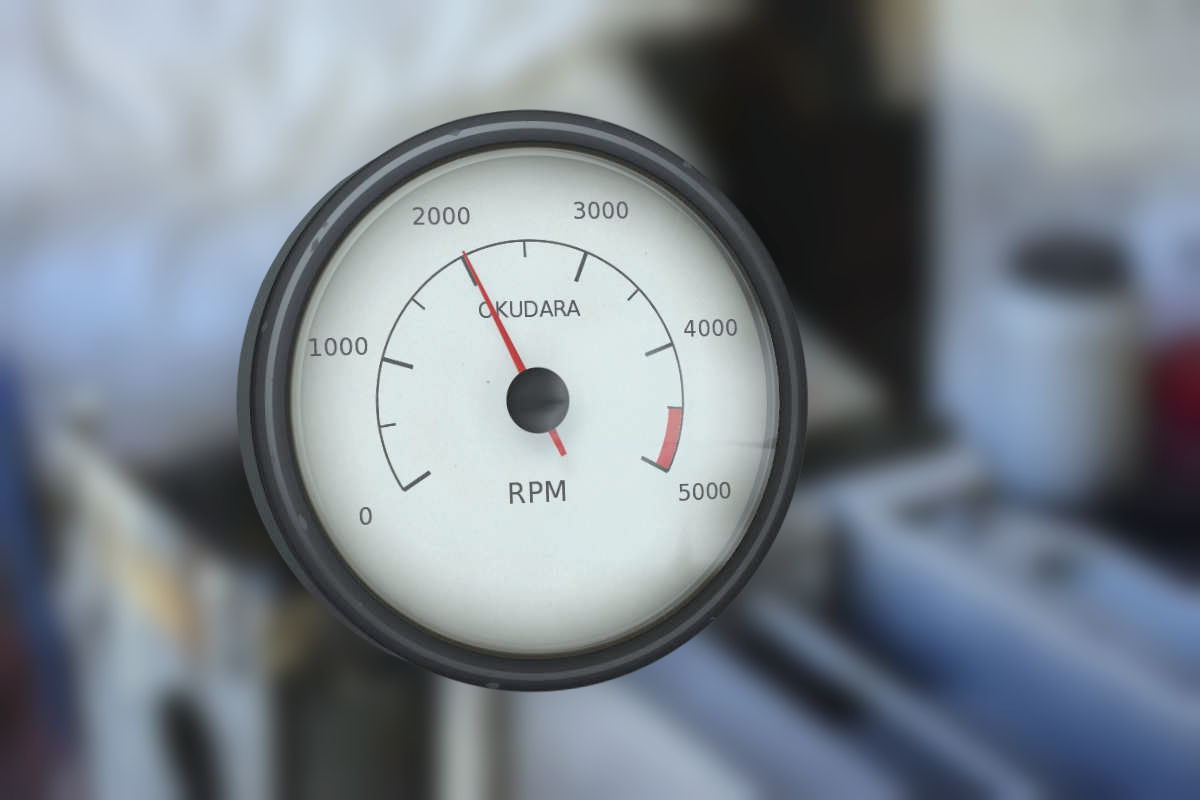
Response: 2000 rpm
